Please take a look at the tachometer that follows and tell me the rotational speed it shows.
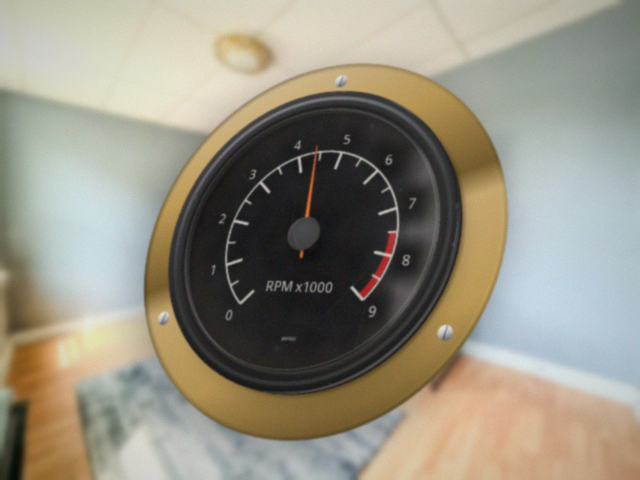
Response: 4500 rpm
